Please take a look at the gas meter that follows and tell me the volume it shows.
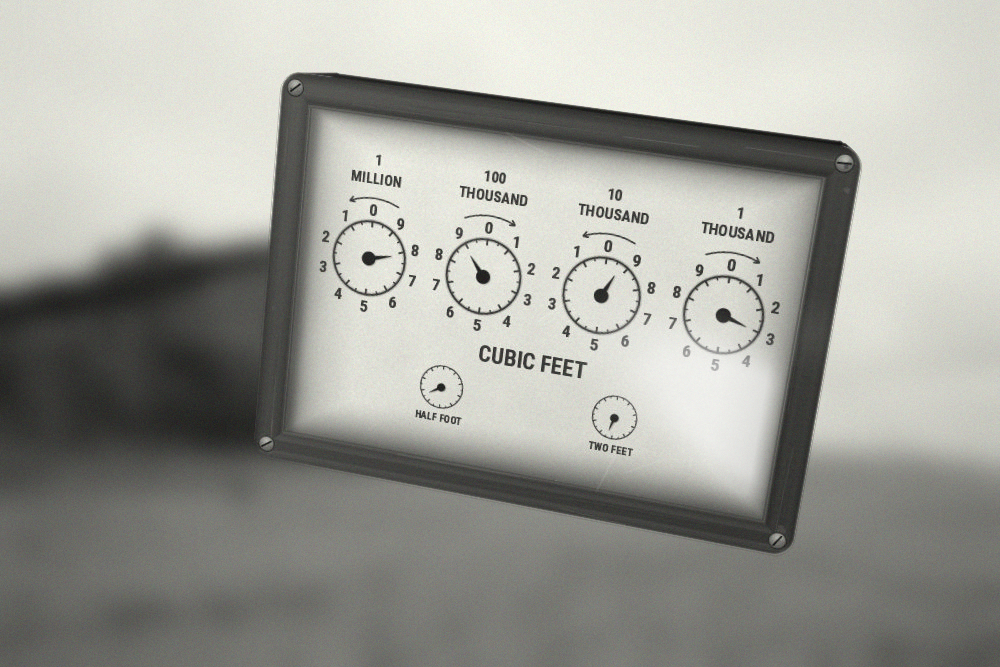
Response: 789300 ft³
